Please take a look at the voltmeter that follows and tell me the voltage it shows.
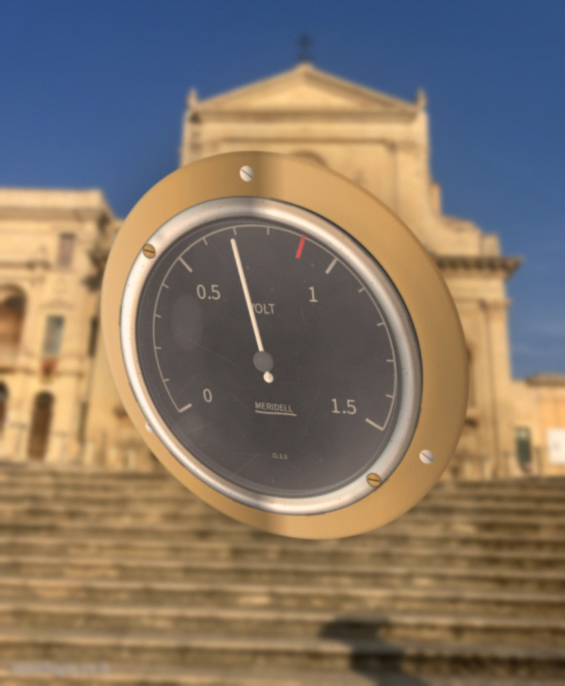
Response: 0.7 V
